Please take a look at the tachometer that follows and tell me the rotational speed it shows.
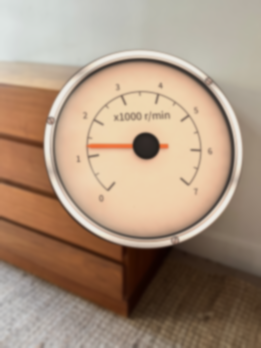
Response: 1250 rpm
